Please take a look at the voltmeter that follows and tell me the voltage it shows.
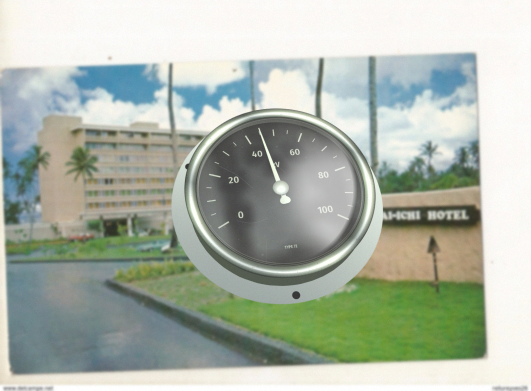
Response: 45 kV
